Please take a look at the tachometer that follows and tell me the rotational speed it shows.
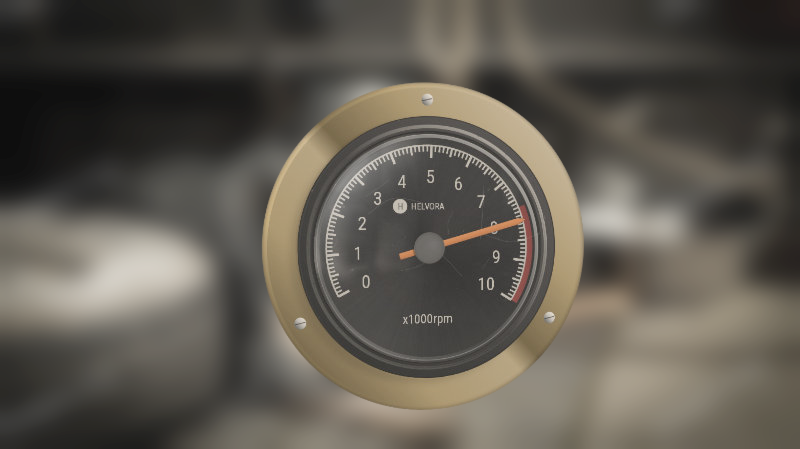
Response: 8000 rpm
